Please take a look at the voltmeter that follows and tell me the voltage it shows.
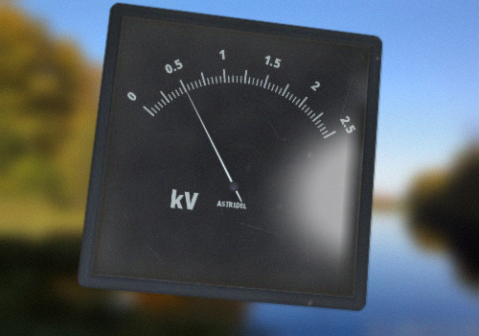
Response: 0.5 kV
